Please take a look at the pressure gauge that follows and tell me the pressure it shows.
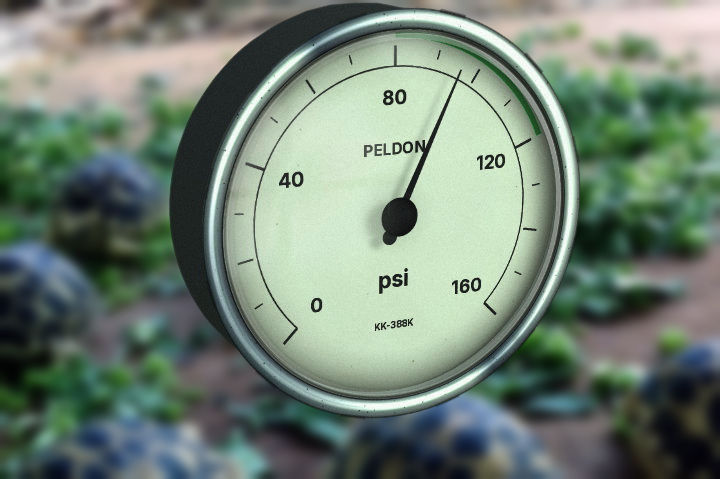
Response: 95 psi
